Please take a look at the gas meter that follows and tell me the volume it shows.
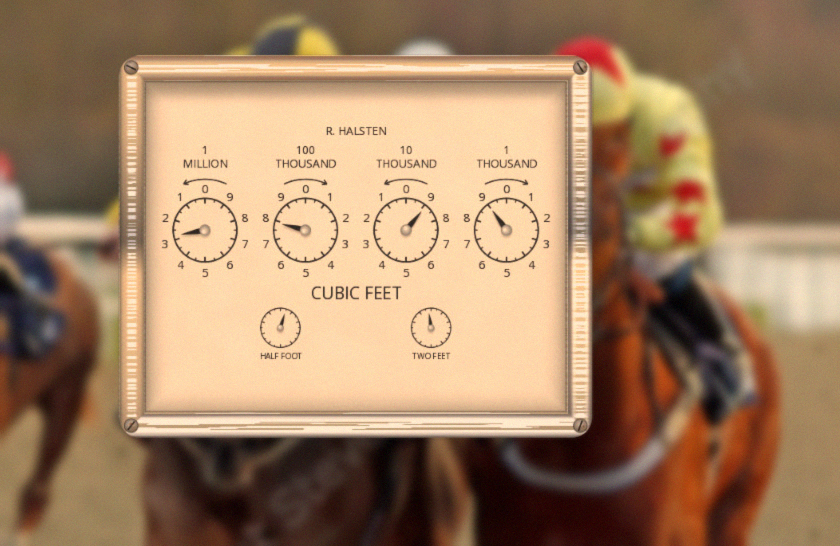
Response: 278900 ft³
